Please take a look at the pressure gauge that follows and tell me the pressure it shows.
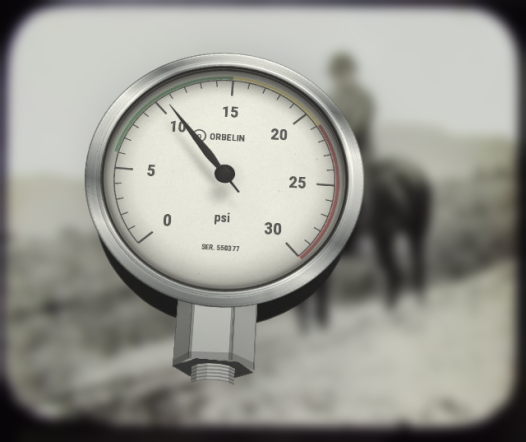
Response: 10.5 psi
